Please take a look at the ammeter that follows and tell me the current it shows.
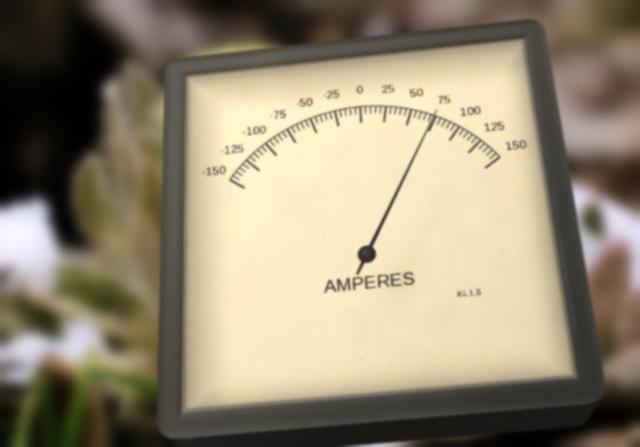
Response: 75 A
